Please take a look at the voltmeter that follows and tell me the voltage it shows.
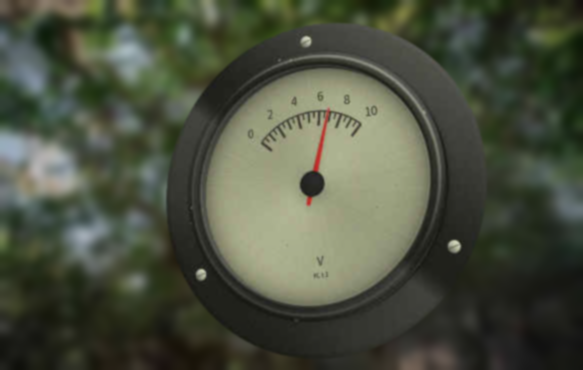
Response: 7 V
